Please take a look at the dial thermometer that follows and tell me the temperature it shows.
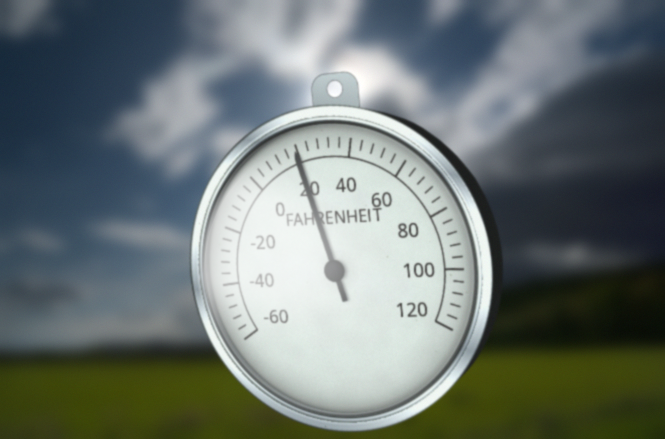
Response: 20 °F
